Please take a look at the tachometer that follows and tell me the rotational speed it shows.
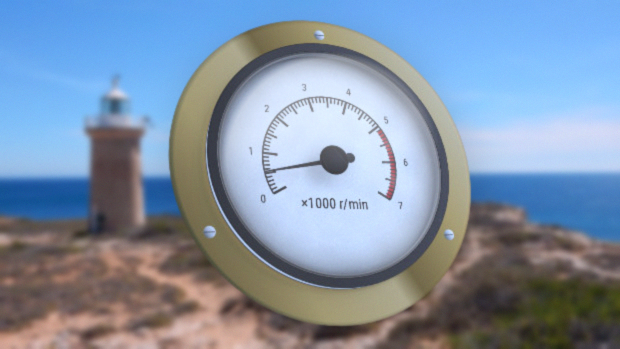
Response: 500 rpm
